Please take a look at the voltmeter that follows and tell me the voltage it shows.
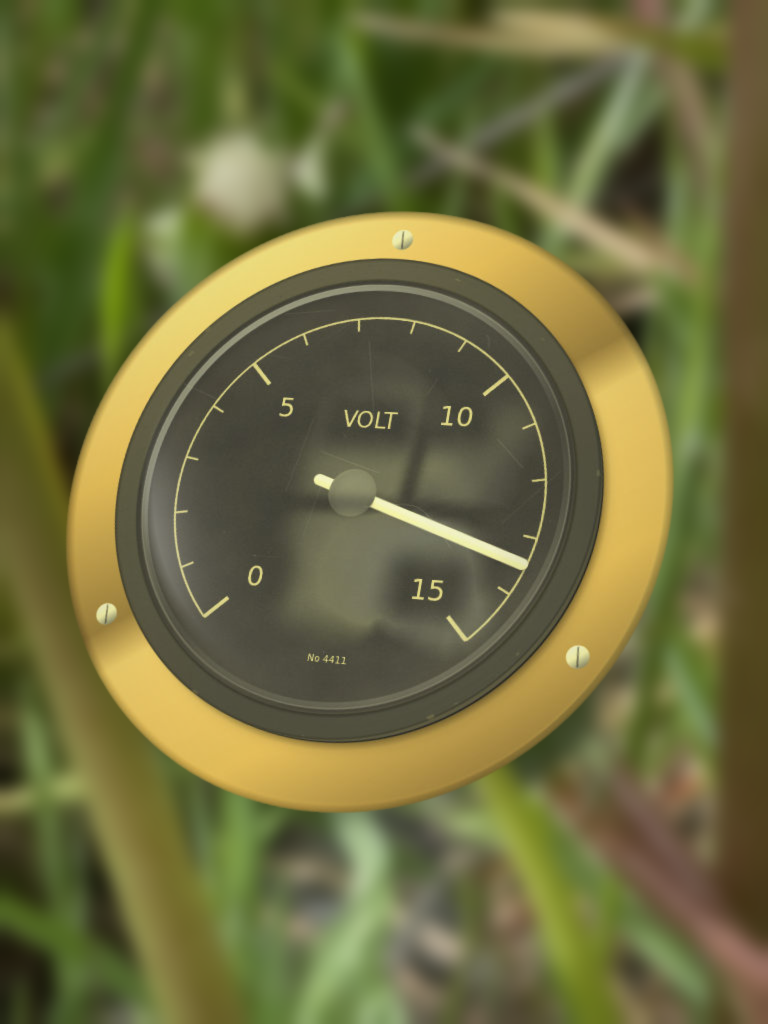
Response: 13.5 V
